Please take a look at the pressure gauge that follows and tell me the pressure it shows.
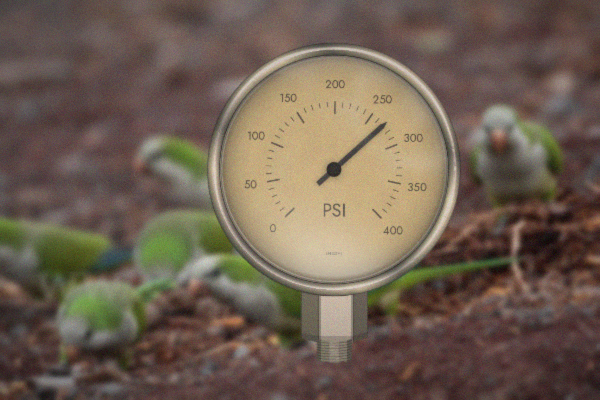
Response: 270 psi
